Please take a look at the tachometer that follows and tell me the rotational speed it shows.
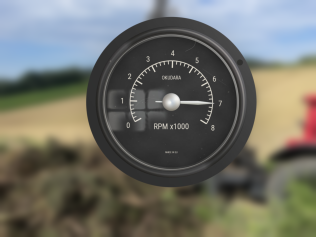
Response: 7000 rpm
